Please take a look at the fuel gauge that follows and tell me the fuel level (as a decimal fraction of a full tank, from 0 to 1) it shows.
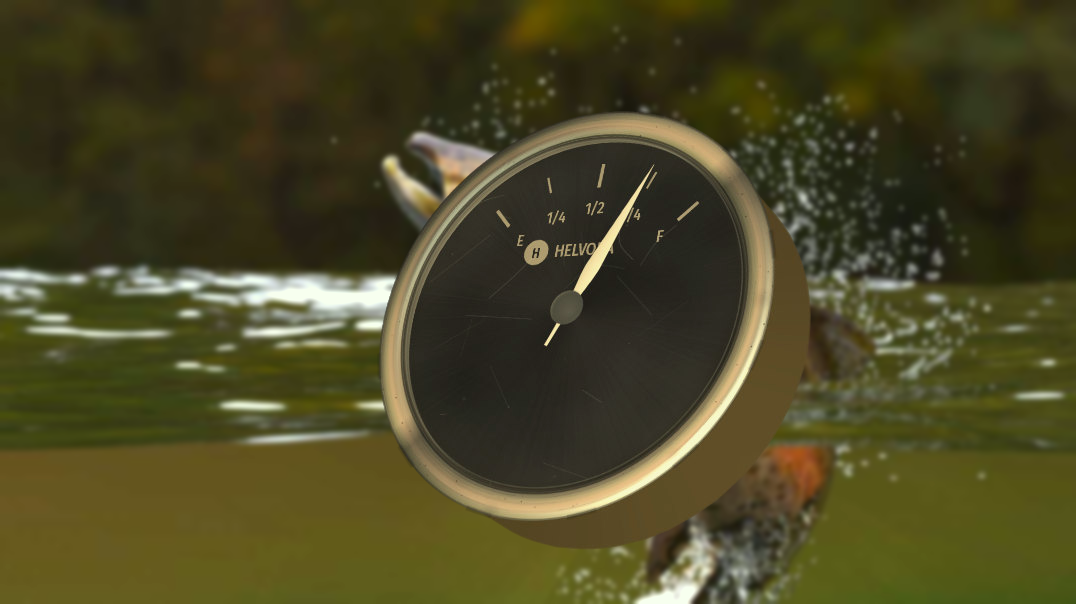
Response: 0.75
